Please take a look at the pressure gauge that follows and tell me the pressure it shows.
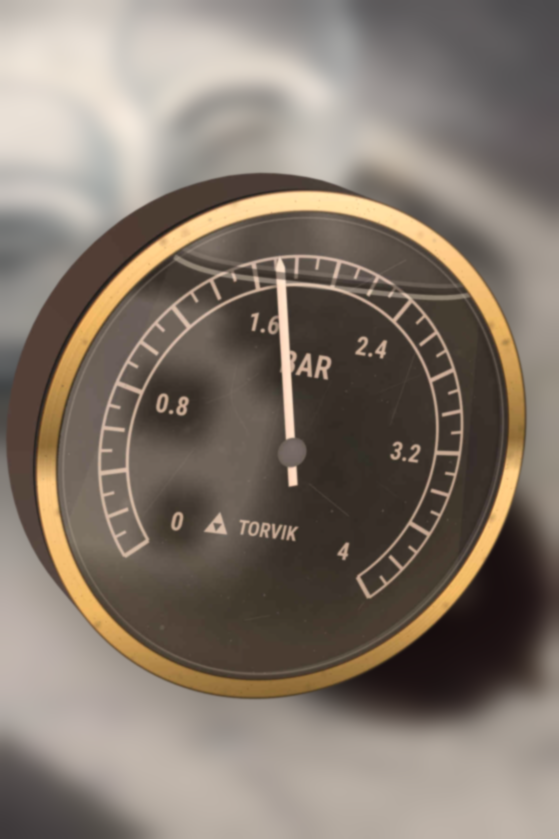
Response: 1.7 bar
